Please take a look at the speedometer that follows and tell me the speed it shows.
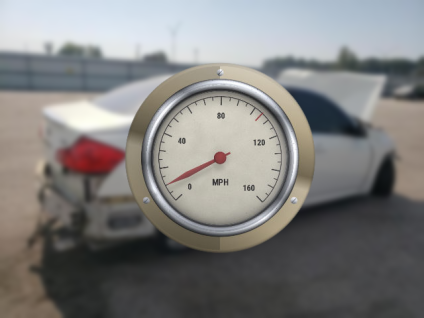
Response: 10 mph
